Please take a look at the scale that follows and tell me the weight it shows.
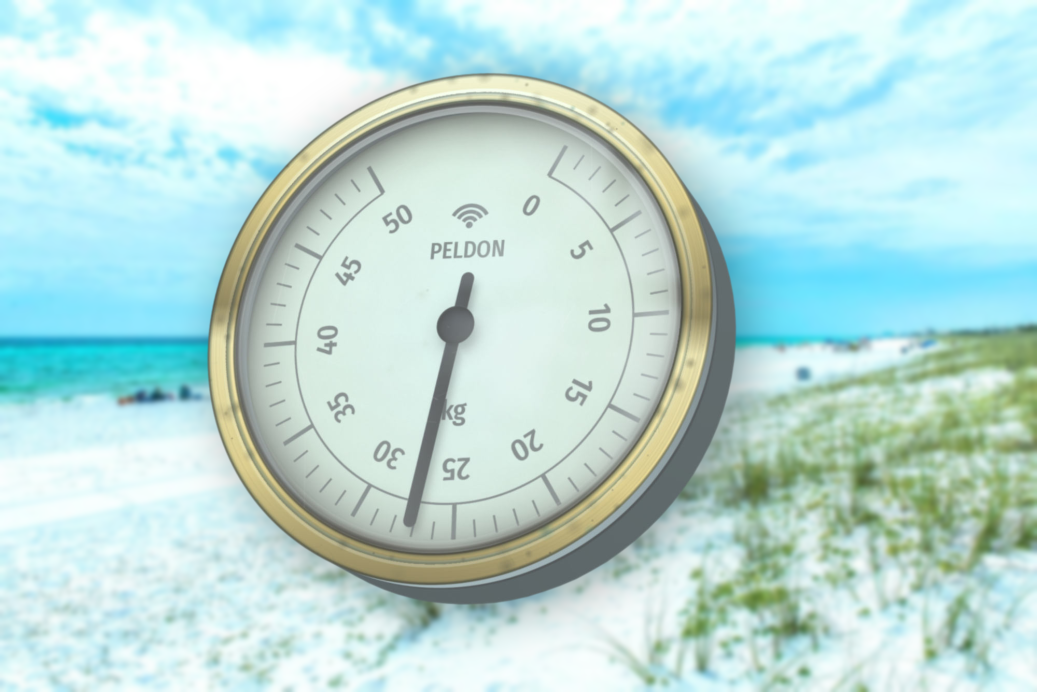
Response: 27 kg
